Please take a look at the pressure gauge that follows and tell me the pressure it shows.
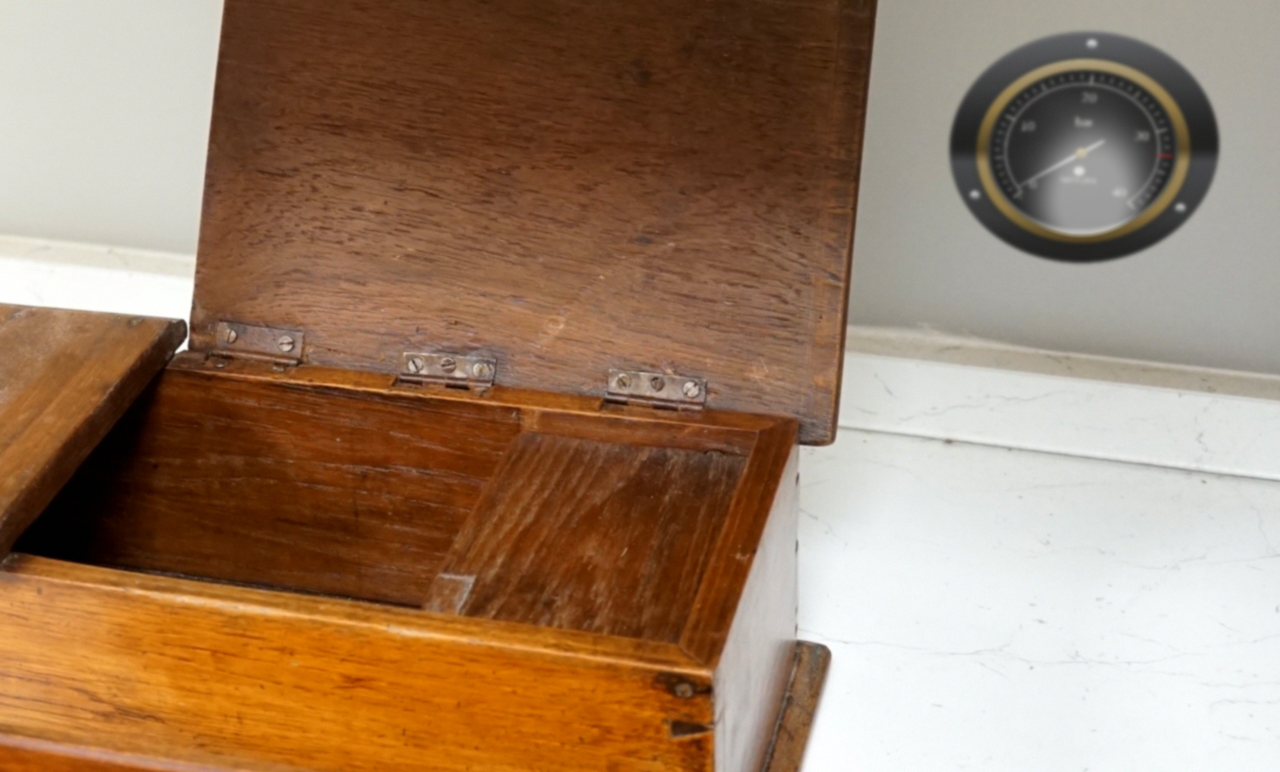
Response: 1 bar
